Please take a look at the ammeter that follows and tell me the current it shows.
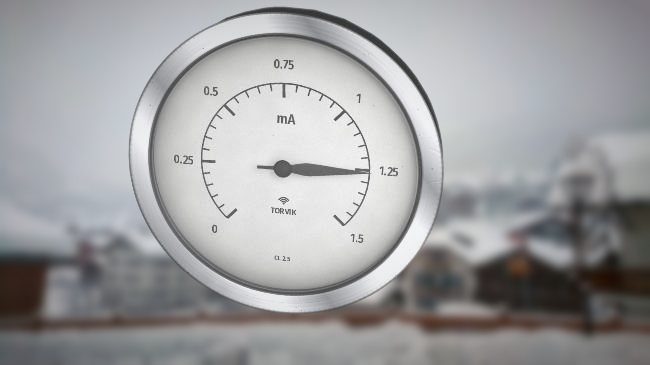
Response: 1.25 mA
